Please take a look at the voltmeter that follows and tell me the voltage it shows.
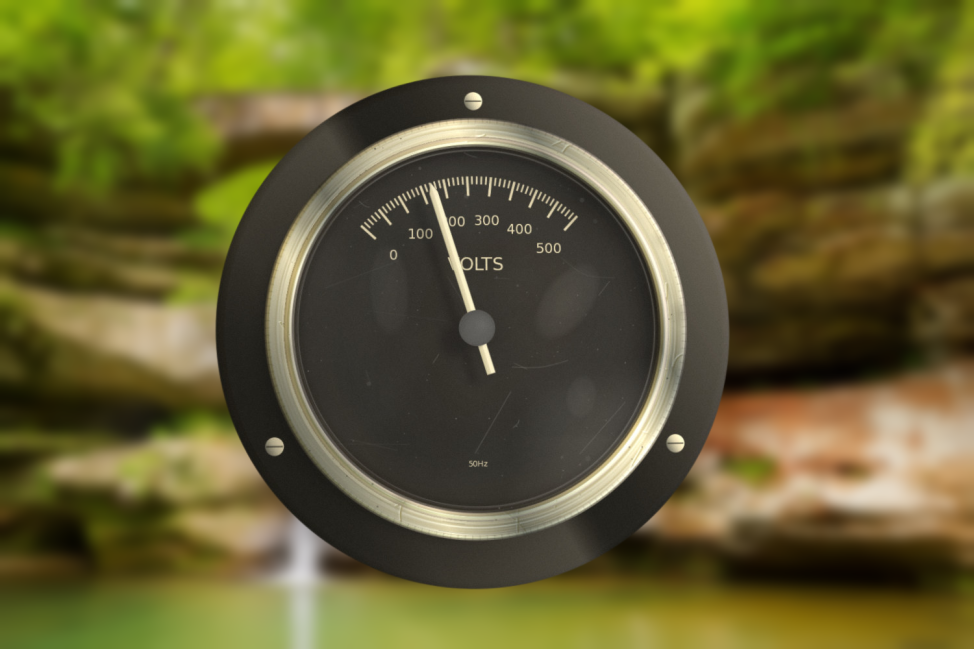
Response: 170 V
